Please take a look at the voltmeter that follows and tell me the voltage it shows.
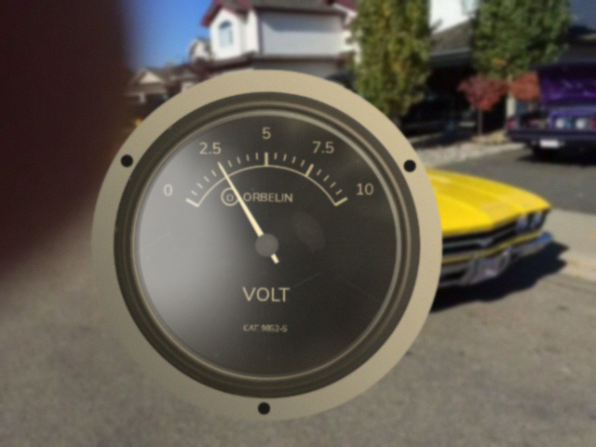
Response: 2.5 V
